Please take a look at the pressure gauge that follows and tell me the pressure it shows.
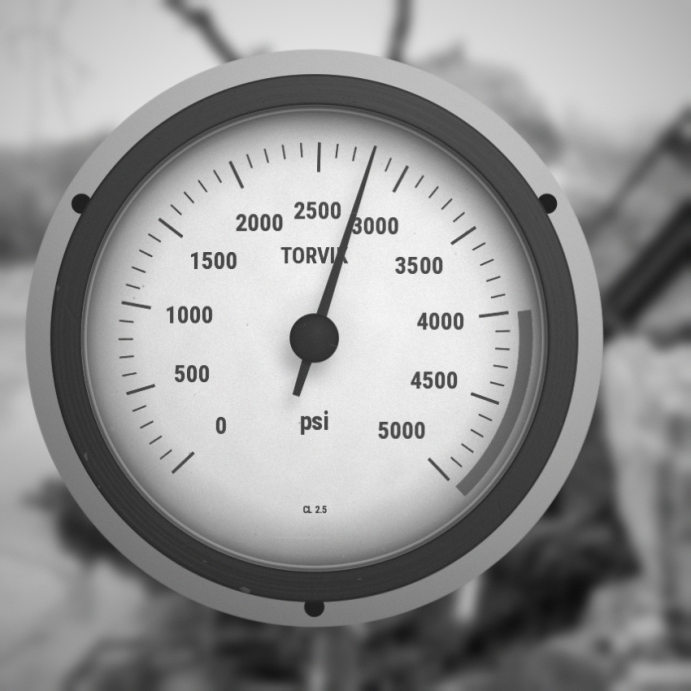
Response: 2800 psi
